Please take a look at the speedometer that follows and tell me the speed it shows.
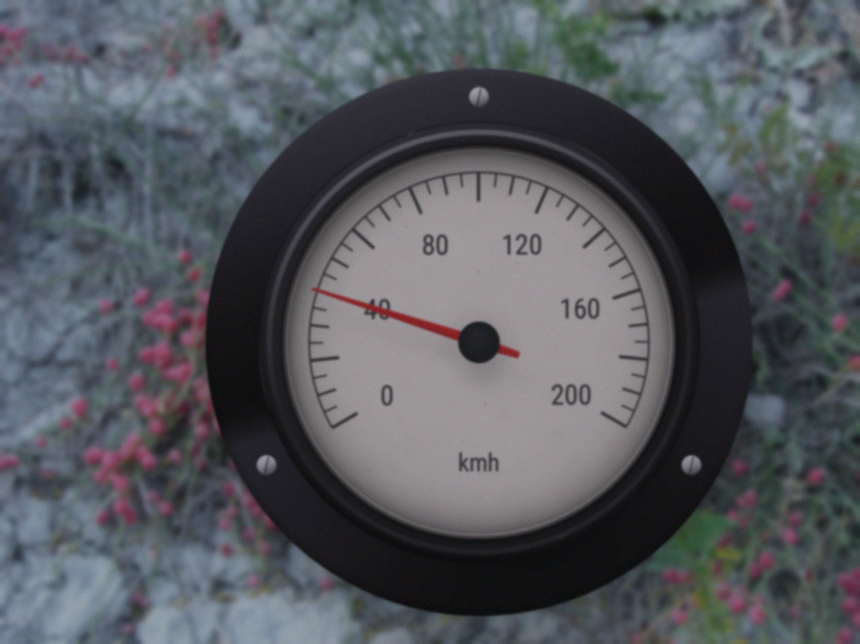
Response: 40 km/h
